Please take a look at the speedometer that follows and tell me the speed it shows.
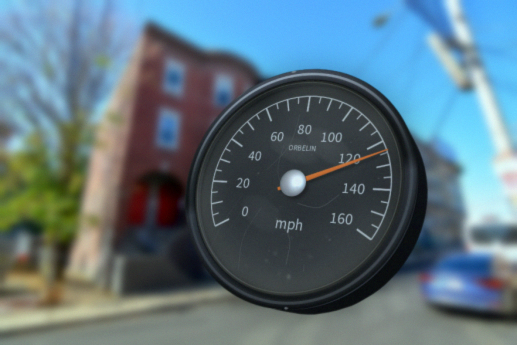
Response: 125 mph
